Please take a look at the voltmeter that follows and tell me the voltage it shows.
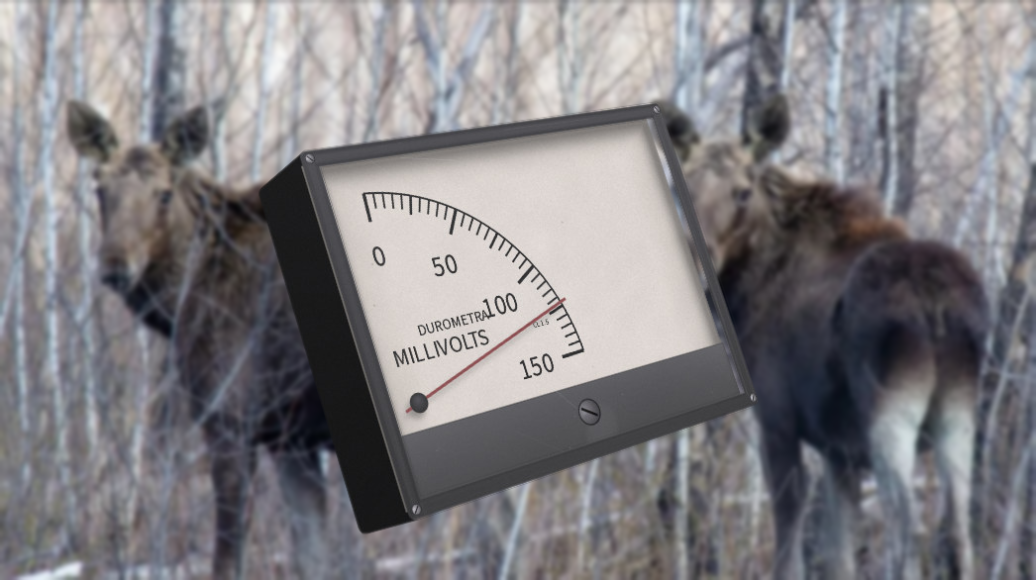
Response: 122.5 mV
